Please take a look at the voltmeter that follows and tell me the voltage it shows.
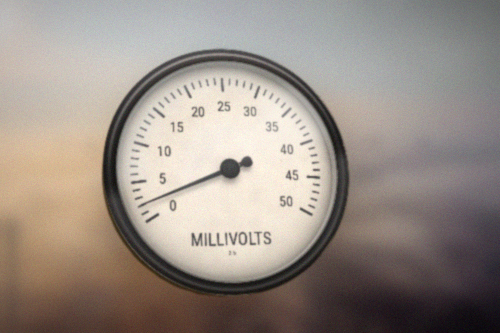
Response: 2 mV
